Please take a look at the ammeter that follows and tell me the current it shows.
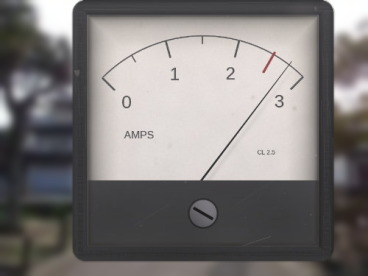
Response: 2.75 A
